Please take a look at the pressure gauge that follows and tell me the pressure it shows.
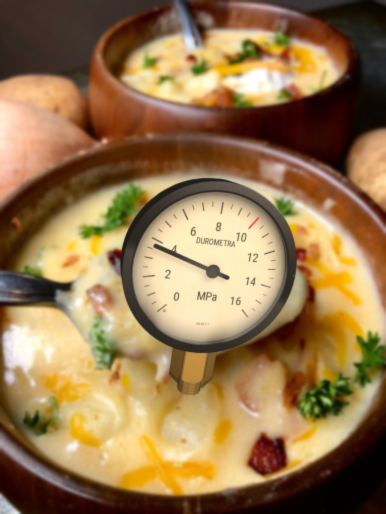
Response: 3.75 MPa
